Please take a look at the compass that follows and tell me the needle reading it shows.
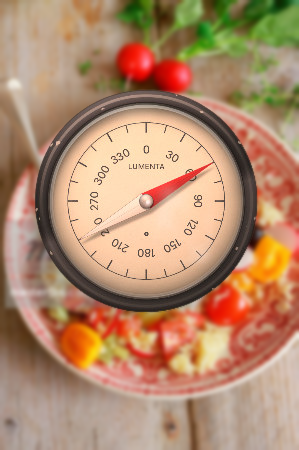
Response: 60 °
